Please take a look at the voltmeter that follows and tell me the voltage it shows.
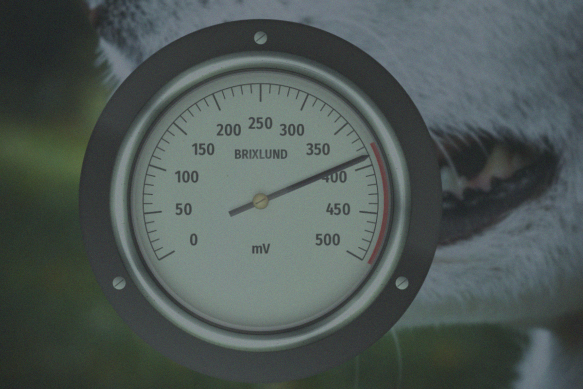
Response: 390 mV
